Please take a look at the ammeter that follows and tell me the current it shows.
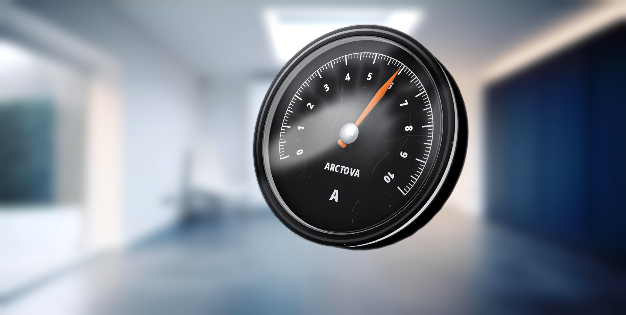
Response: 6 A
